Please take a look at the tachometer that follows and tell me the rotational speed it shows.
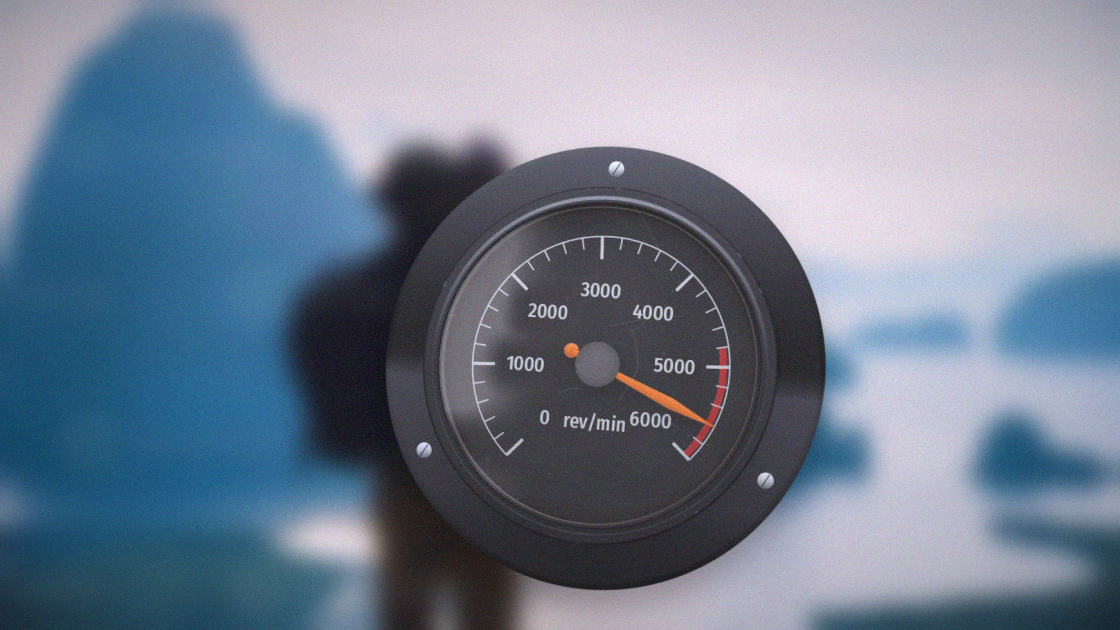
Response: 5600 rpm
